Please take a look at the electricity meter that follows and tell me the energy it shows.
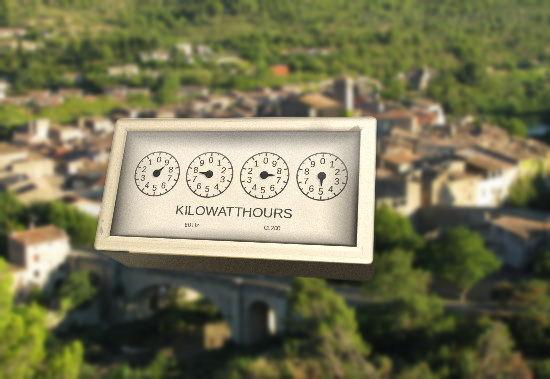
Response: 8775 kWh
